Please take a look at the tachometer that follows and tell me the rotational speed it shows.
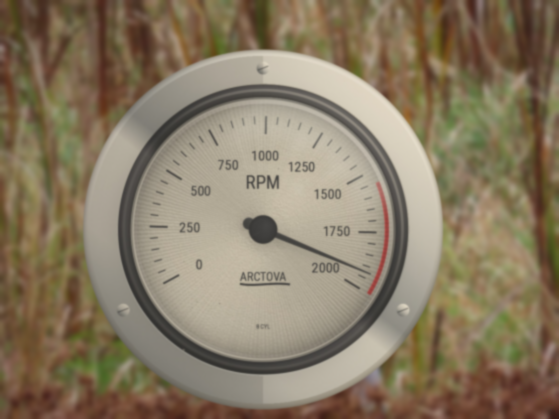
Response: 1925 rpm
